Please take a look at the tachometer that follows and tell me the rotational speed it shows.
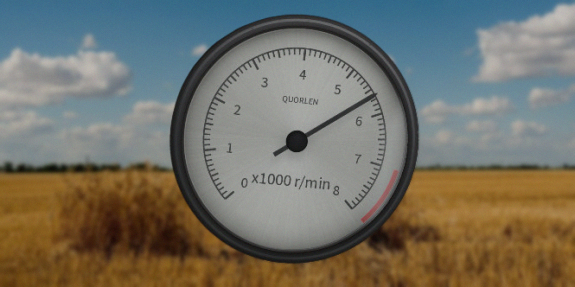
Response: 5600 rpm
